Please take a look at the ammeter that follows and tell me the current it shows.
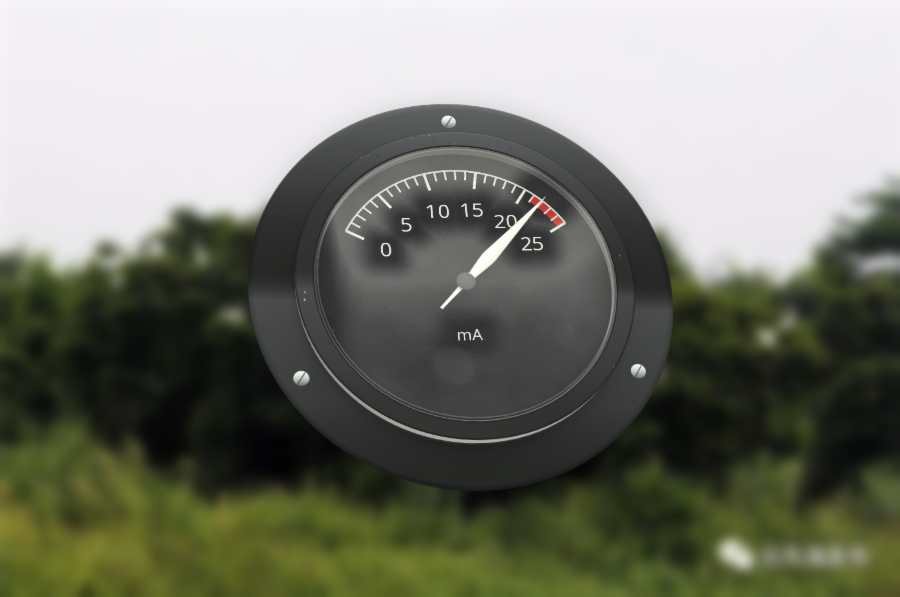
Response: 22 mA
